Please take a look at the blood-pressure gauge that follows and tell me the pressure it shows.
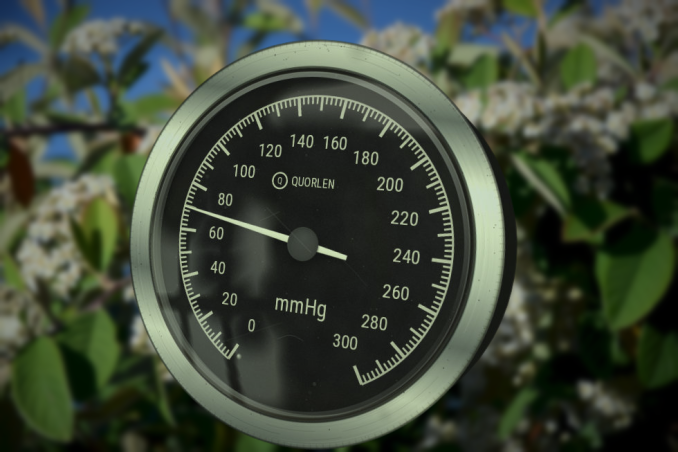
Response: 70 mmHg
